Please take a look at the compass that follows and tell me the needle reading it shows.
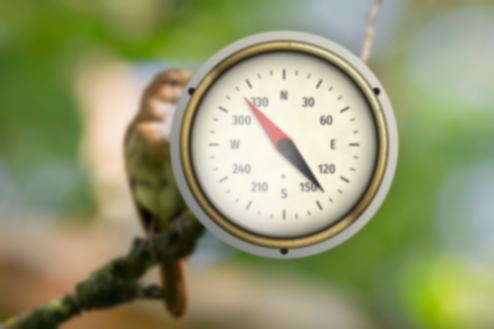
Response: 320 °
